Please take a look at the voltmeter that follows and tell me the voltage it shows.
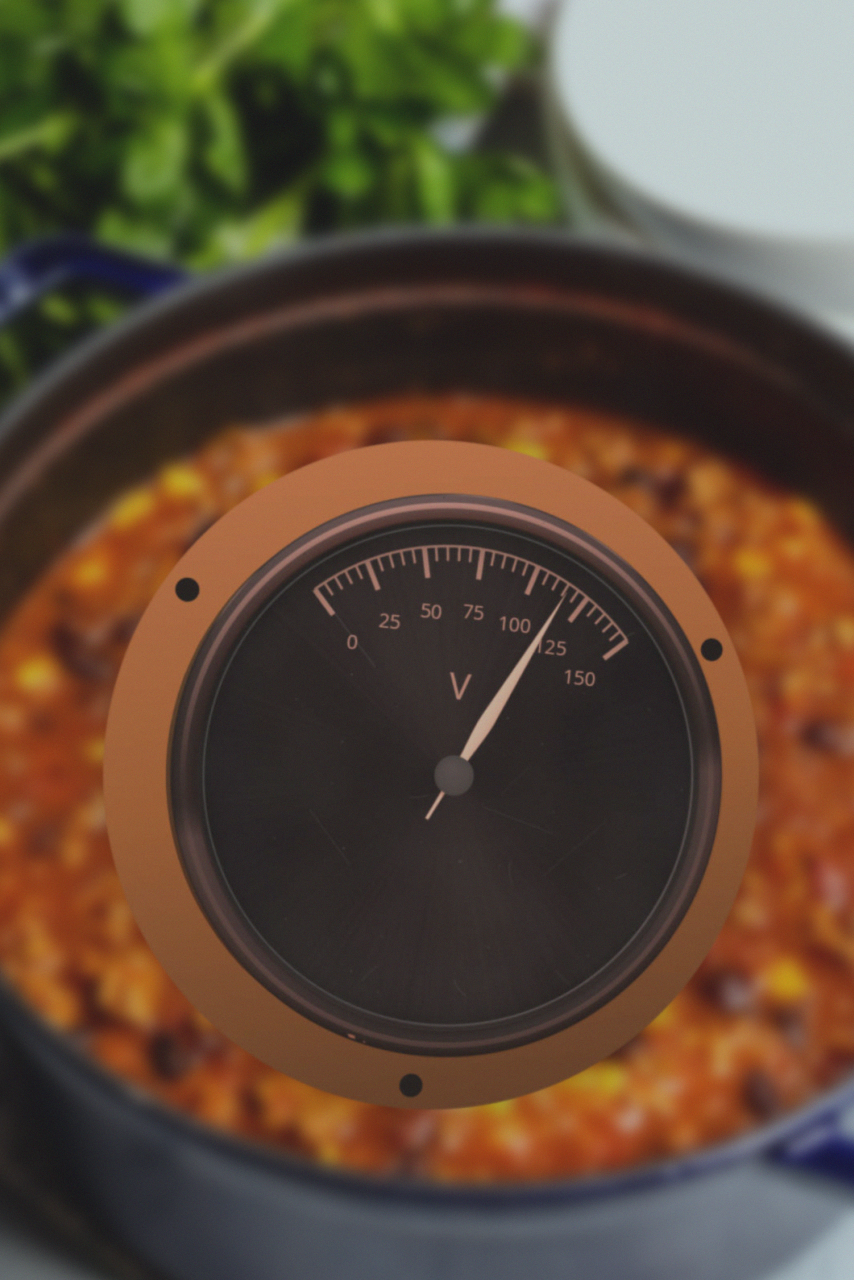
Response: 115 V
